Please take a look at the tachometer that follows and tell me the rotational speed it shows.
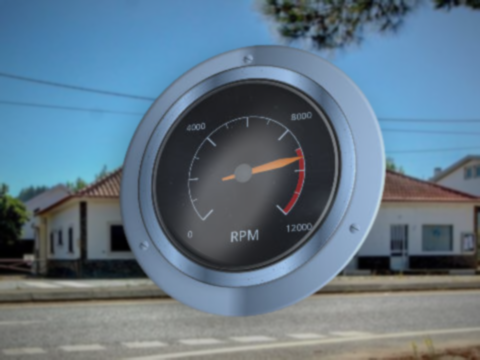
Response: 9500 rpm
